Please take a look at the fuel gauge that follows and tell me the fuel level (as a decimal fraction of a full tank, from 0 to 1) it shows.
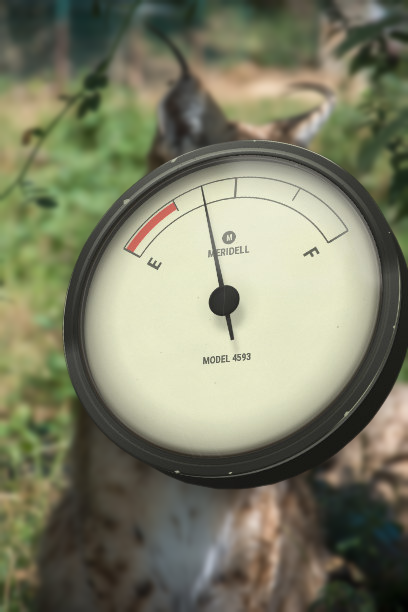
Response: 0.375
